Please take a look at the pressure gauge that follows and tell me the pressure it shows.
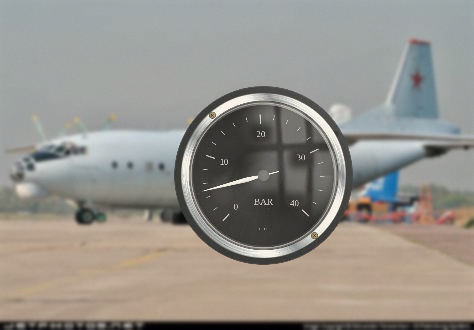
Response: 5 bar
